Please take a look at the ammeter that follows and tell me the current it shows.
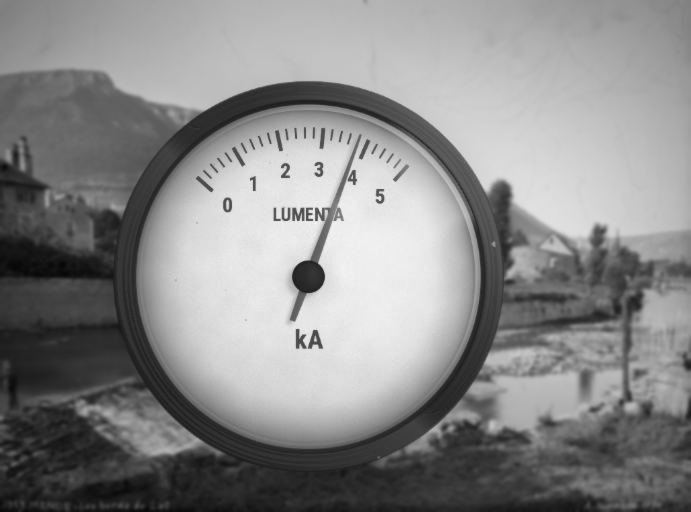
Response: 3.8 kA
